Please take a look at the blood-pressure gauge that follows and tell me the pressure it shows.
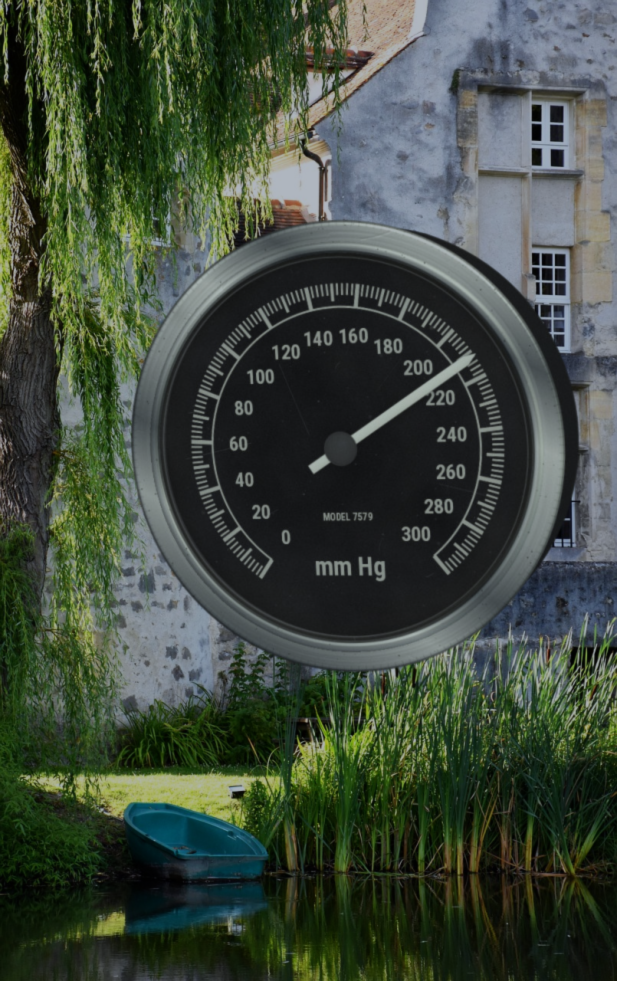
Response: 212 mmHg
